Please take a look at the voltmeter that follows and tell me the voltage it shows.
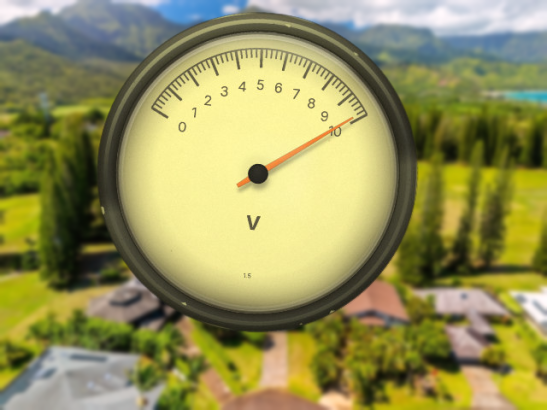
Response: 9.8 V
